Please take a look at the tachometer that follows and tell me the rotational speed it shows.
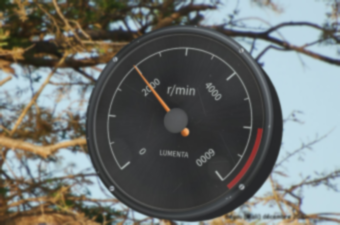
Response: 2000 rpm
